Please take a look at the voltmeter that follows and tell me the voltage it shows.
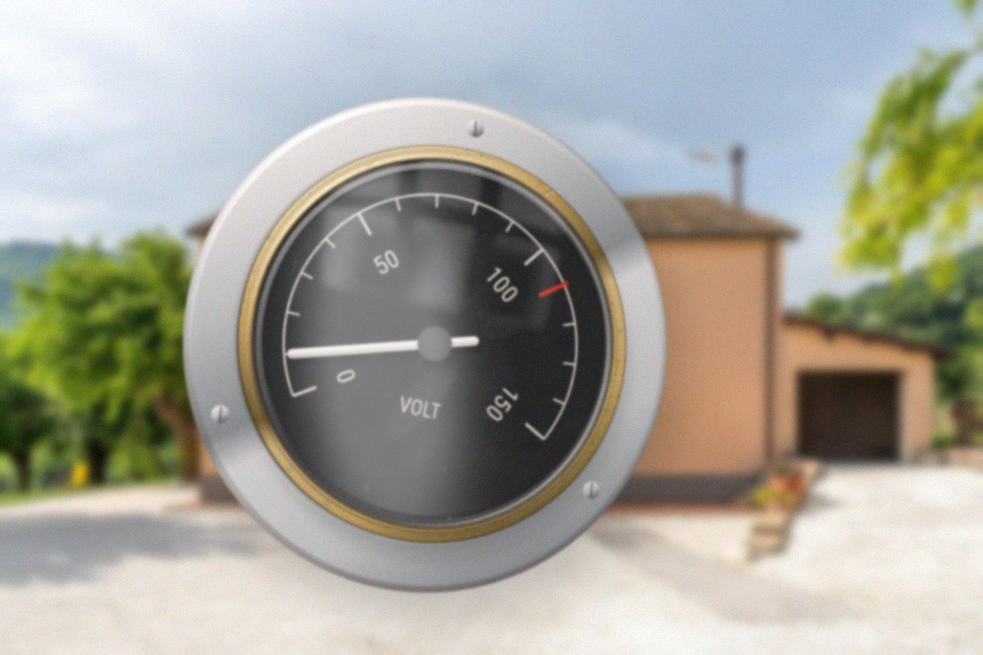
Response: 10 V
